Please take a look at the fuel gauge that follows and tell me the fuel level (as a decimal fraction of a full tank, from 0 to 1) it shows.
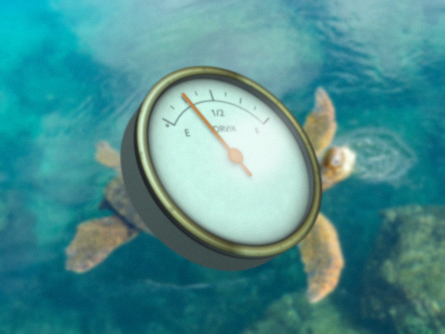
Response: 0.25
